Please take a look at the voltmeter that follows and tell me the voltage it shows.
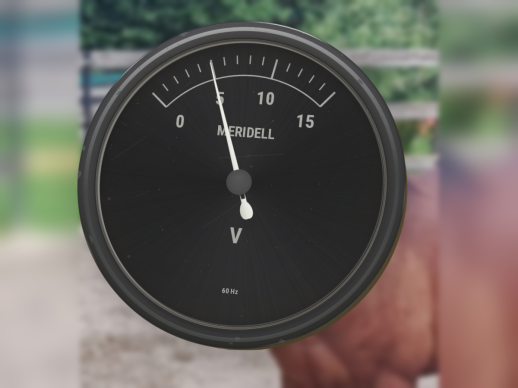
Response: 5 V
